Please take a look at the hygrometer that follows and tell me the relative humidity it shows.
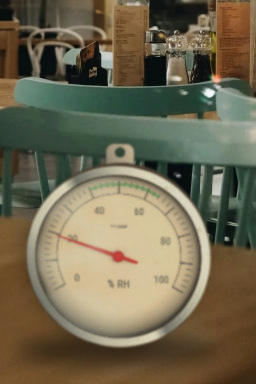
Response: 20 %
